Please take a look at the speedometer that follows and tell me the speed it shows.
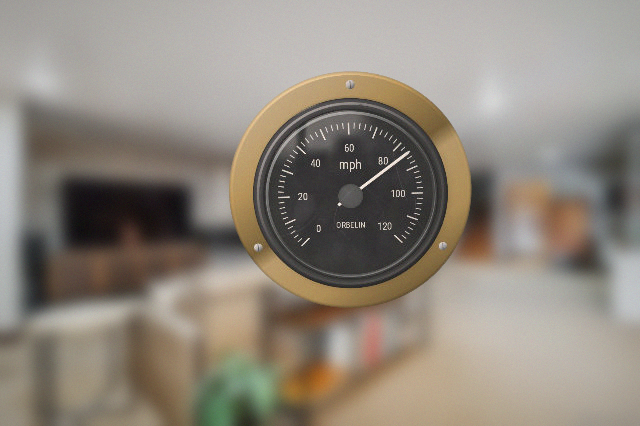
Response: 84 mph
